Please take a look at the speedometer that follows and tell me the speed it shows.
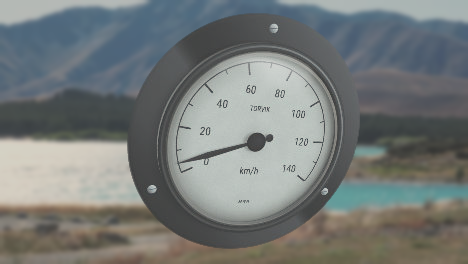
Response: 5 km/h
